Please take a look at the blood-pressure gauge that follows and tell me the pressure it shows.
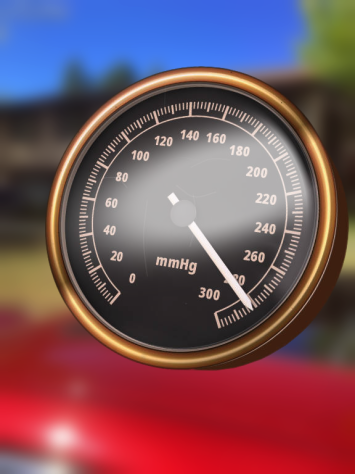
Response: 282 mmHg
